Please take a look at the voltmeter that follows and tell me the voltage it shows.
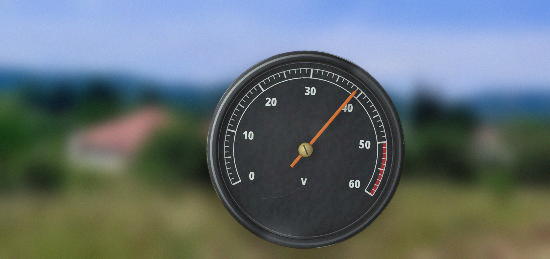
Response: 39 V
